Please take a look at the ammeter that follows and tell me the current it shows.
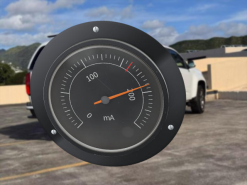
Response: 190 mA
